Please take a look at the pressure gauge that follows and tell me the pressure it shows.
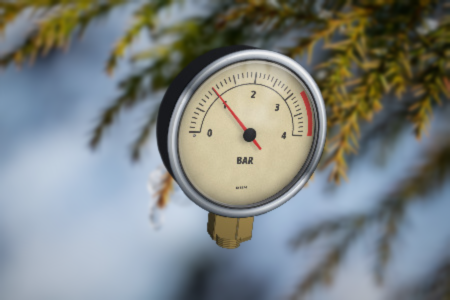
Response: 1 bar
